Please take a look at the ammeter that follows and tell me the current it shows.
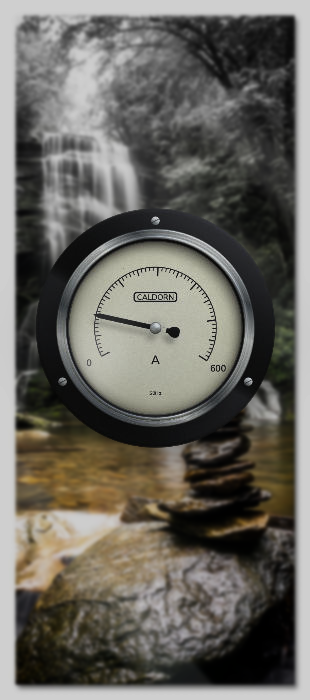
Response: 100 A
